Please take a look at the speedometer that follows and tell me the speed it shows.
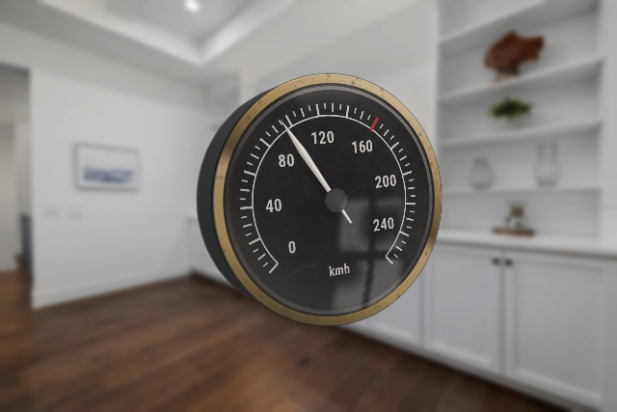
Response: 95 km/h
